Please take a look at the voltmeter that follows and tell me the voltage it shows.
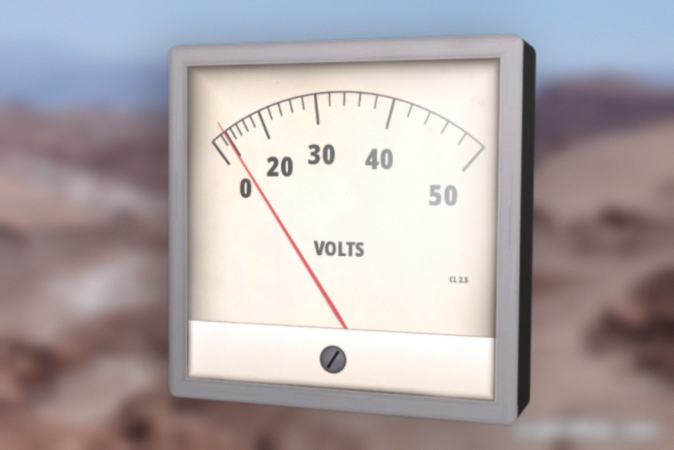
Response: 10 V
